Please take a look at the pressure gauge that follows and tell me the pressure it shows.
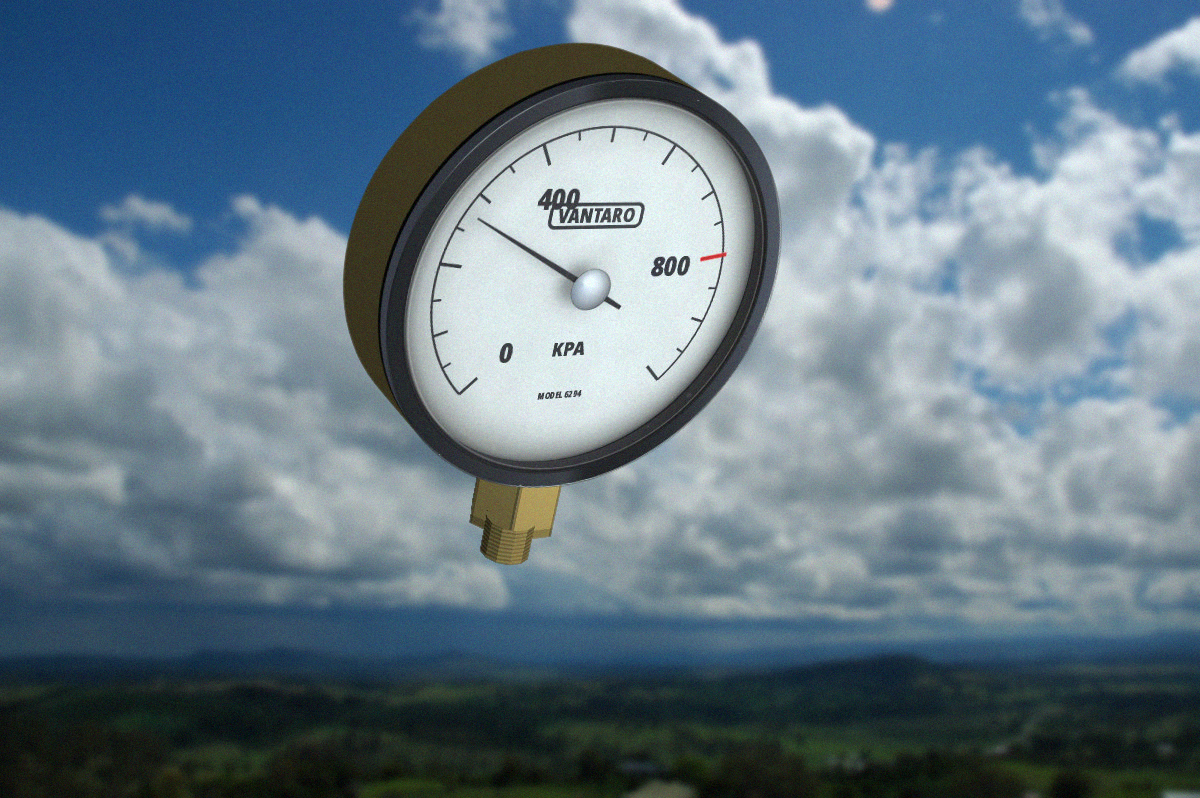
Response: 275 kPa
